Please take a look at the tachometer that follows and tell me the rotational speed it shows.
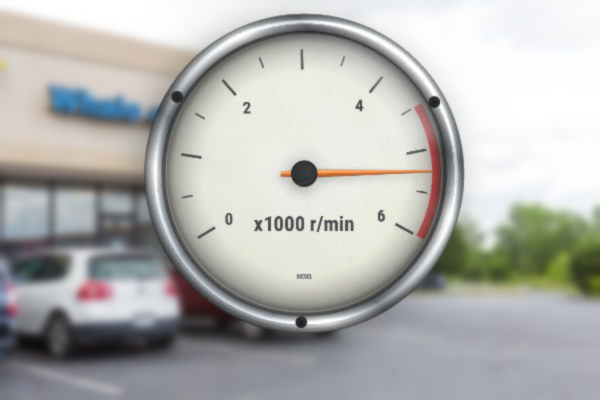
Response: 5250 rpm
